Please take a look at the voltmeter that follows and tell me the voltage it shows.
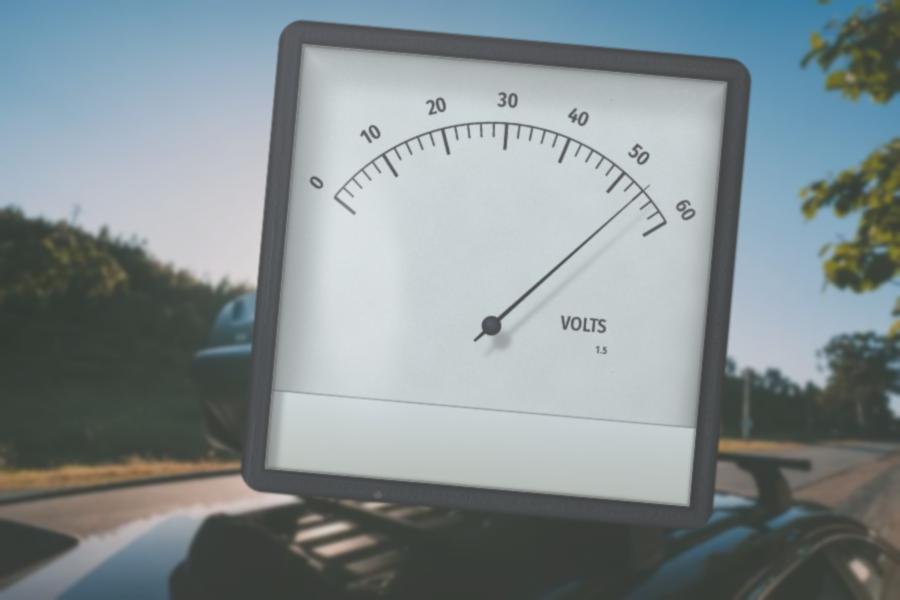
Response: 54 V
